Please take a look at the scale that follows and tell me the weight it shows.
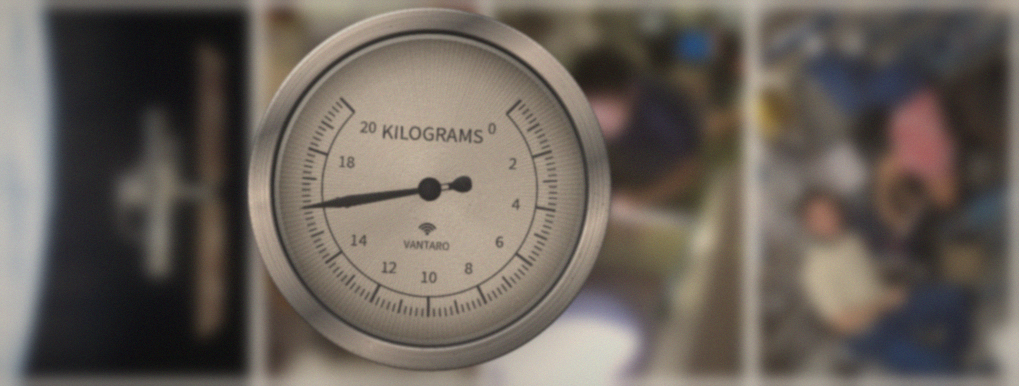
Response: 16 kg
